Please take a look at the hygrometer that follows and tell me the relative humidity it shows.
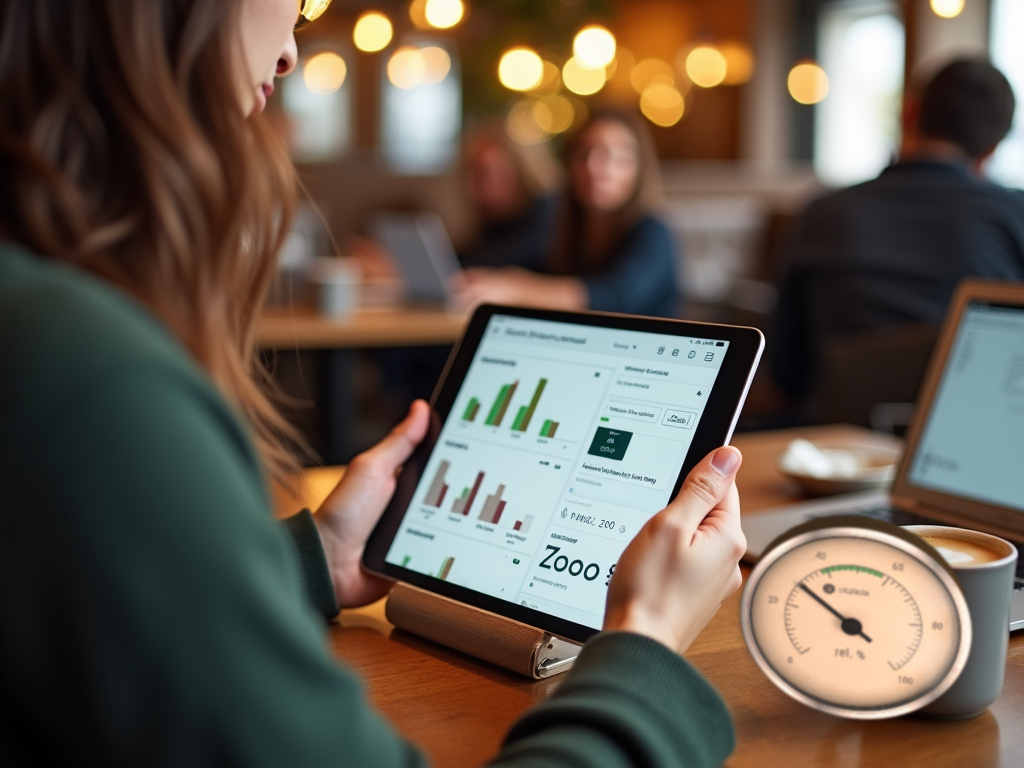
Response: 30 %
